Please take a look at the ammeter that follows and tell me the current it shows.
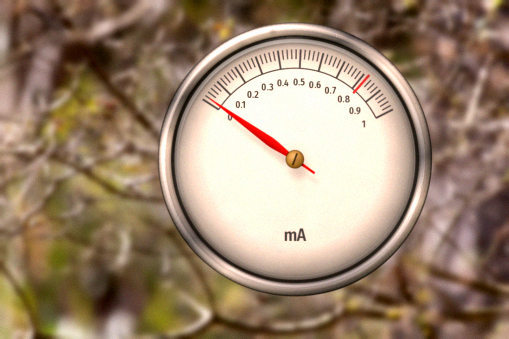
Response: 0.02 mA
